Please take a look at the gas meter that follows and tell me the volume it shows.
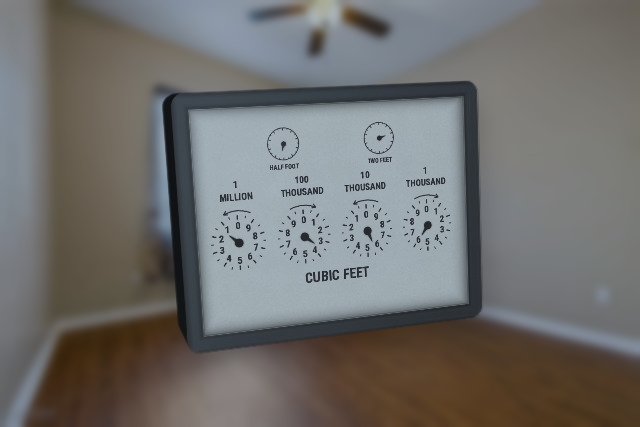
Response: 135600 ft³
